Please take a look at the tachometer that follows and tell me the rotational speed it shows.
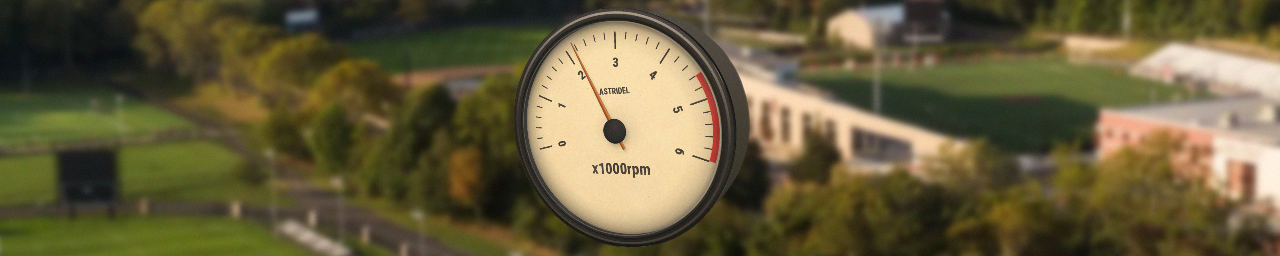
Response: 2200 rpm
